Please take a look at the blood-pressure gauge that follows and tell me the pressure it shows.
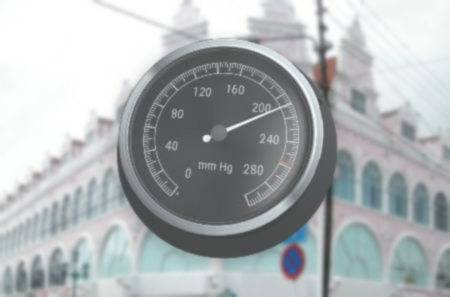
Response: 210 mmHg
